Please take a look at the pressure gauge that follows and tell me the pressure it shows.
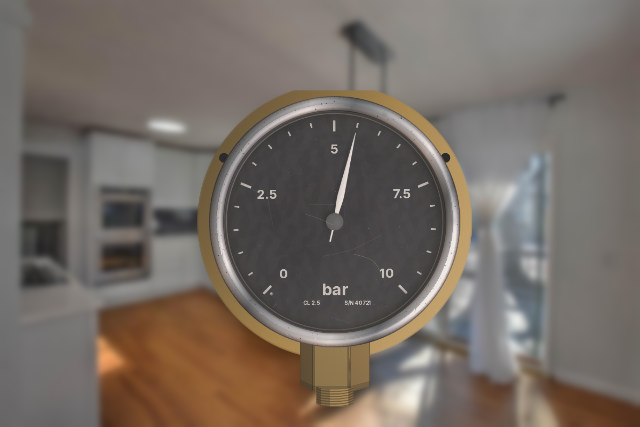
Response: 5.5 bar
